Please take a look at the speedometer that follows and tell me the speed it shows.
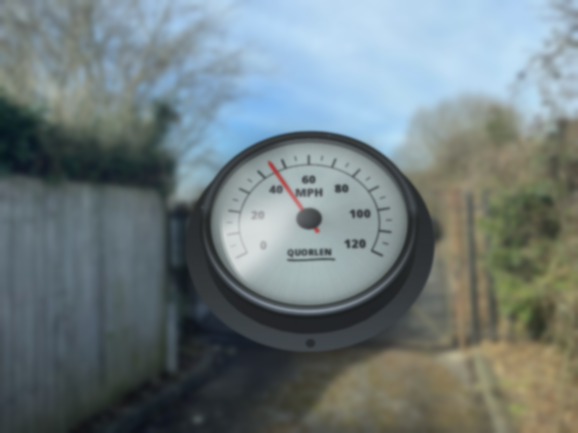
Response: 45 mph
